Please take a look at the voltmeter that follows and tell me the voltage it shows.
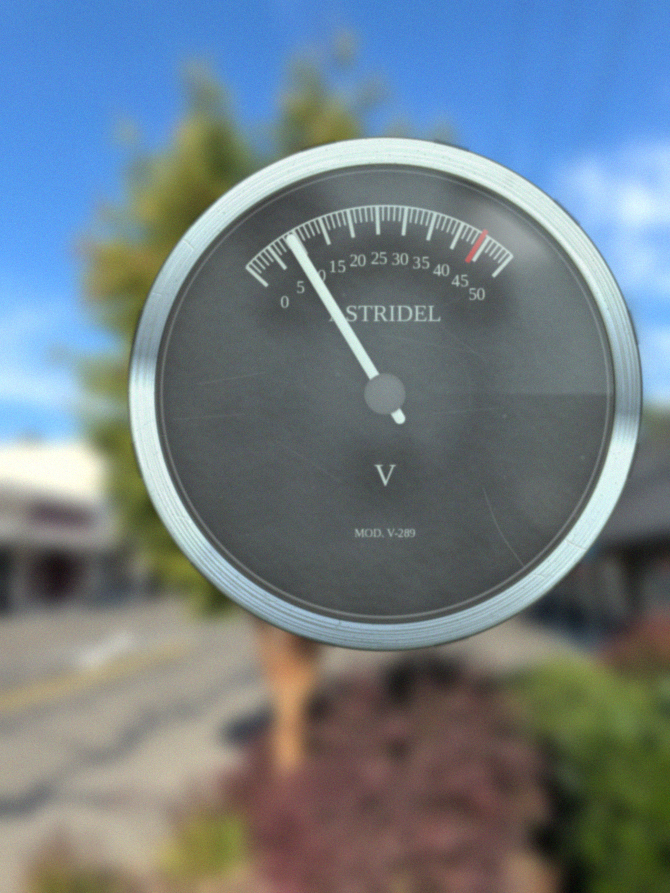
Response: 9 V
